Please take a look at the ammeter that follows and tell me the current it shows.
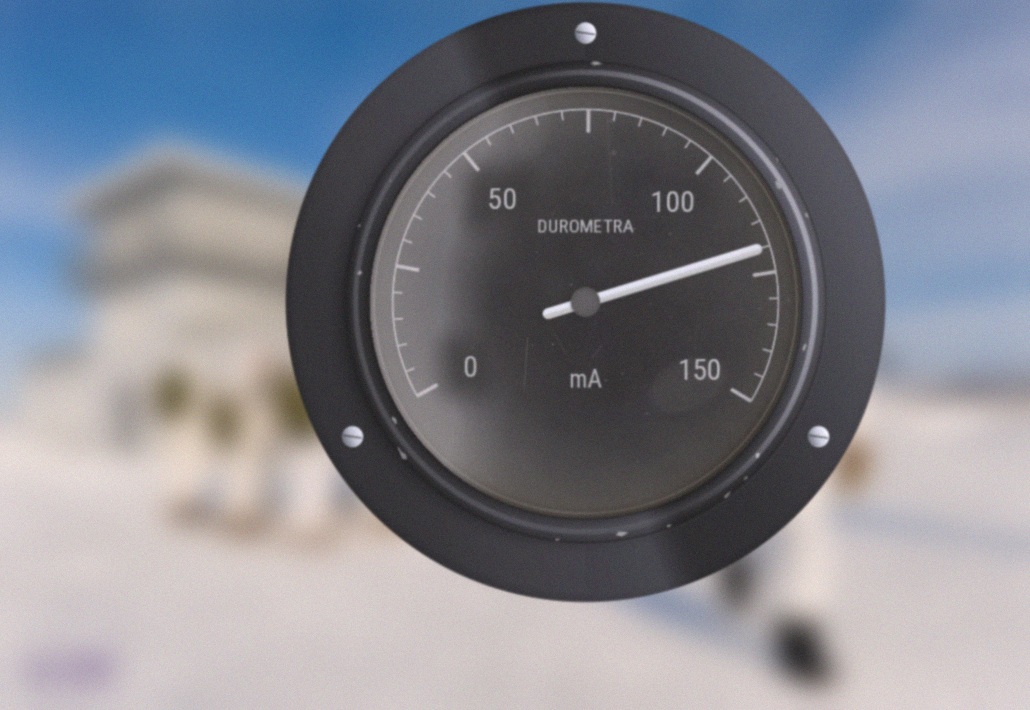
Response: 120 mA
